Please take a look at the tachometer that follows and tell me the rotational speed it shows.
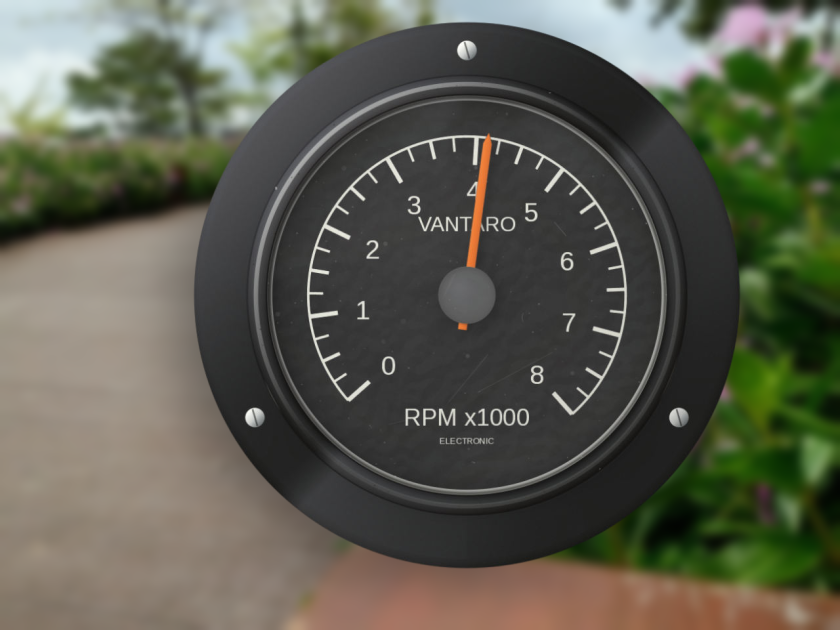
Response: 4125 rpm
